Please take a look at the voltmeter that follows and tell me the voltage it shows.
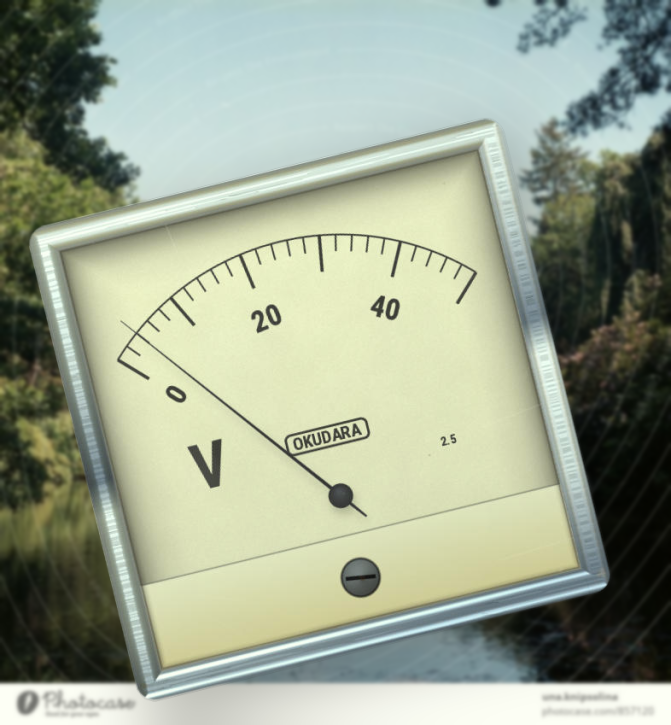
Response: 4 V
